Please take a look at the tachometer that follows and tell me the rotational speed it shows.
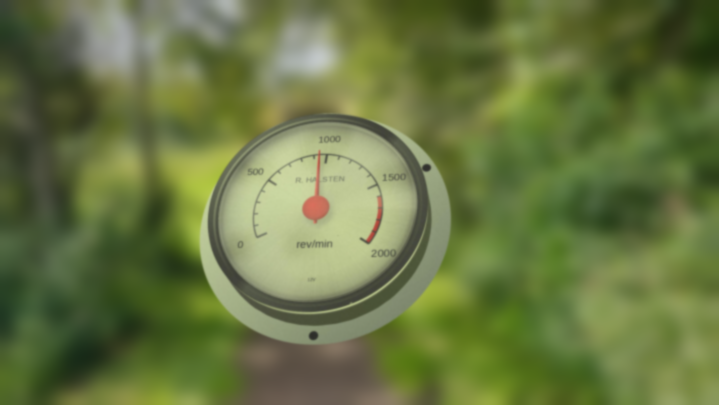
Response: 950 rpm
